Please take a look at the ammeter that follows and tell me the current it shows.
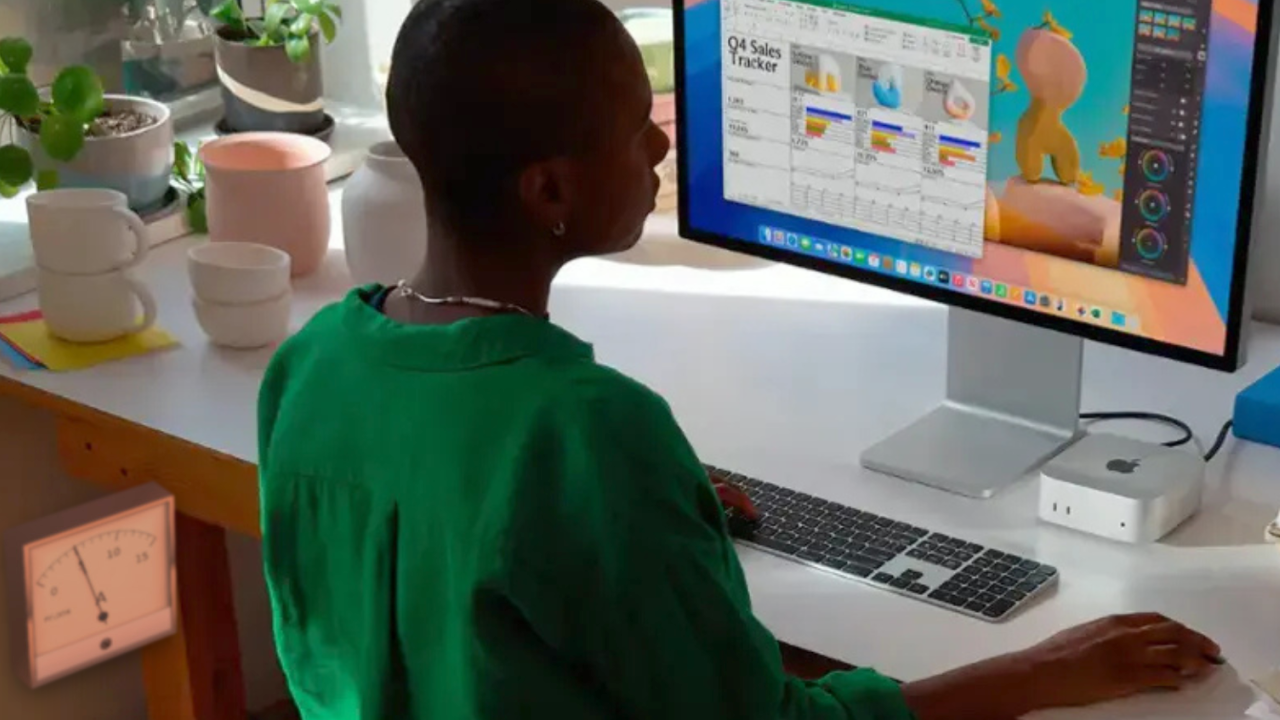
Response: 5 A
